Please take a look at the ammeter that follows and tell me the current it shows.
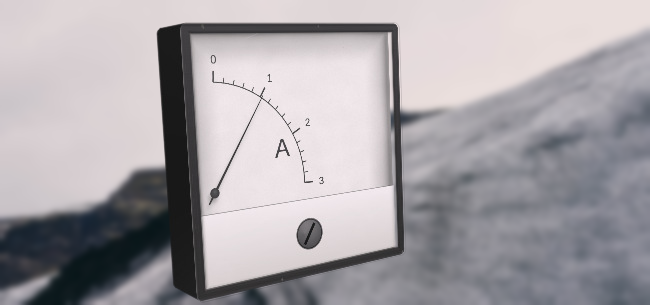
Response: 1 A
